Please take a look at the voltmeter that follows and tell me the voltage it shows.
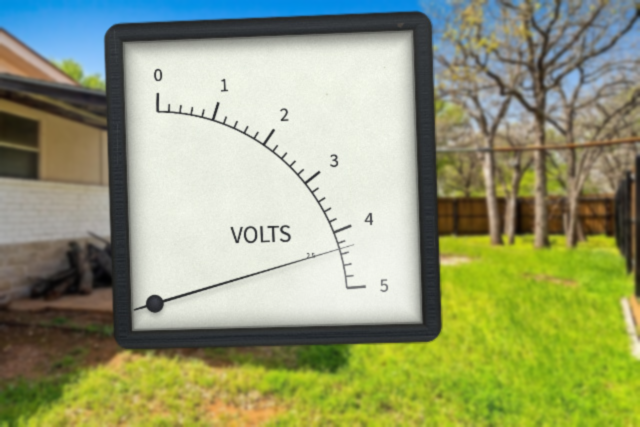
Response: 4.3 V
